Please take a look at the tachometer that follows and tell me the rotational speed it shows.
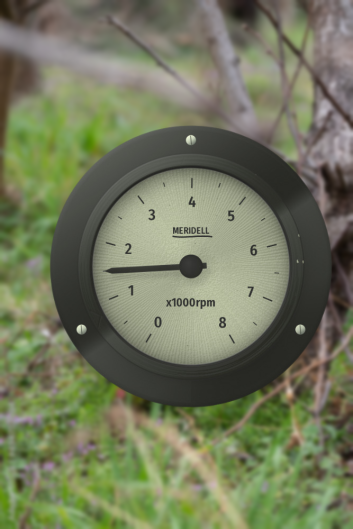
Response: 1500 rpm
